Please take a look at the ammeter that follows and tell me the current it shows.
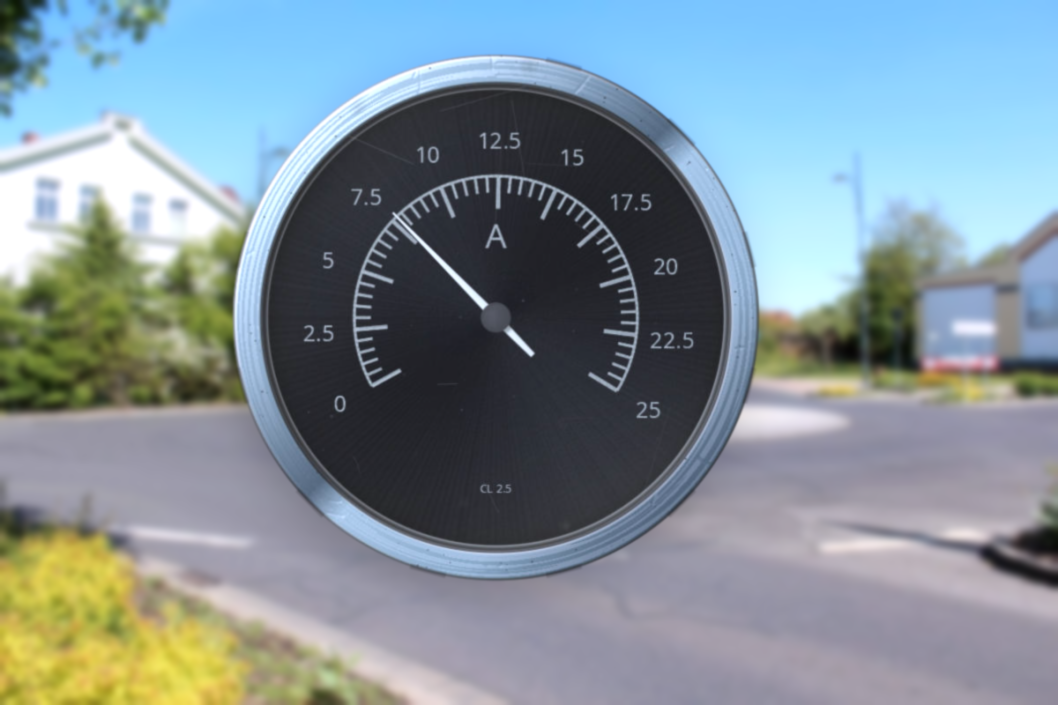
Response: 7.75 A
